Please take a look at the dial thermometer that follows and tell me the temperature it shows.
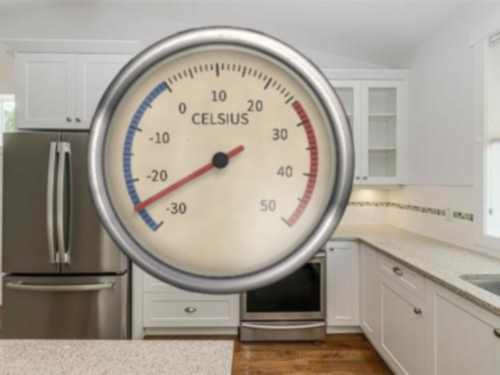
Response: -25 °C
